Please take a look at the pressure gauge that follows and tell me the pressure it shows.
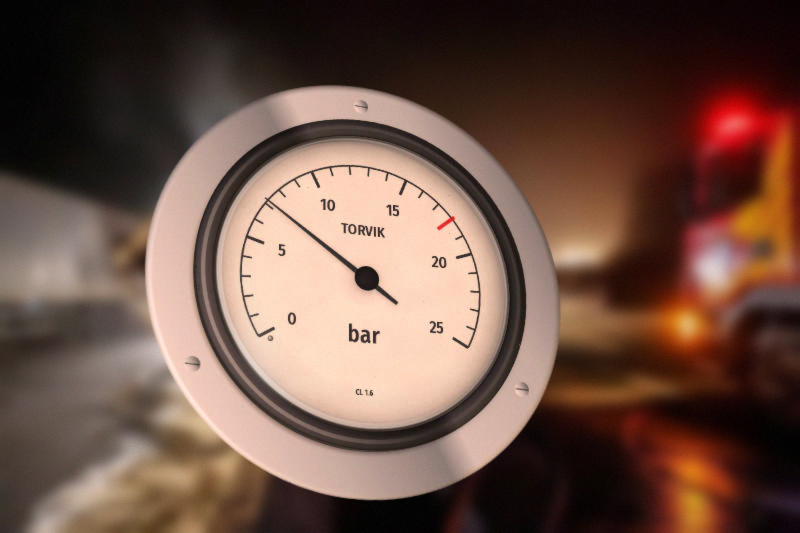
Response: 7 bar
